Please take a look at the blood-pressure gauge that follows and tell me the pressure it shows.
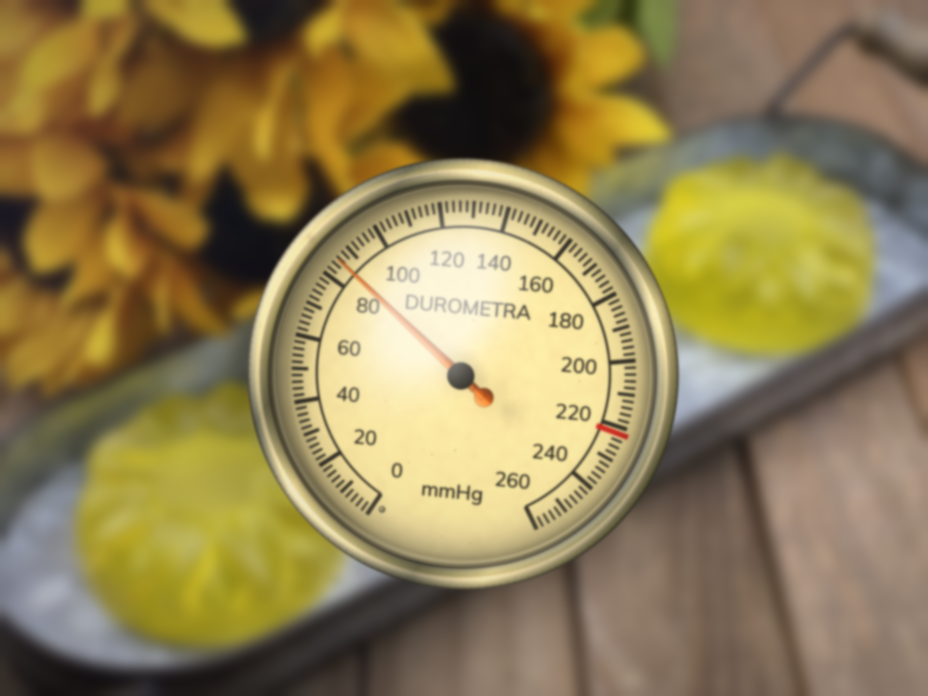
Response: 86 mmHg
